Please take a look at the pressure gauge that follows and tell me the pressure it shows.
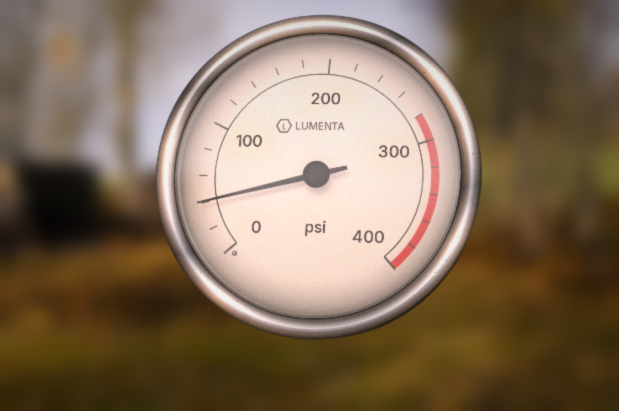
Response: 40 psi
